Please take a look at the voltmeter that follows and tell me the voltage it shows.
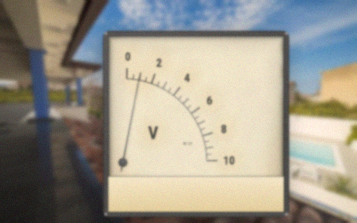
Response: 1 V
